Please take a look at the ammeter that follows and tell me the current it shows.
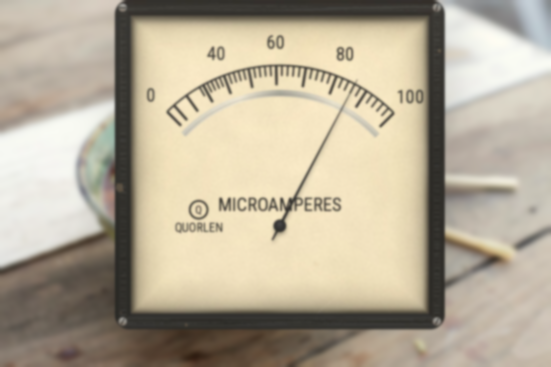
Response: 86 µA
